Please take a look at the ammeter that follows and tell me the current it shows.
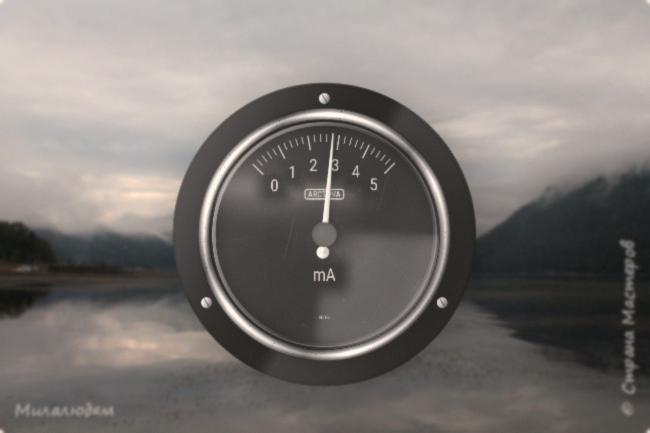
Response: 2.8 mA
